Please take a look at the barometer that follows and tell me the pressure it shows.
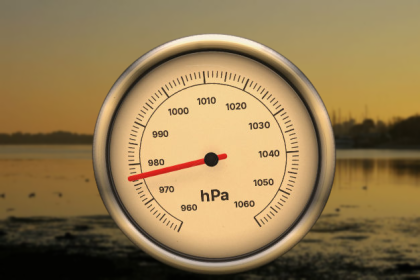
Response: 977 hPa
